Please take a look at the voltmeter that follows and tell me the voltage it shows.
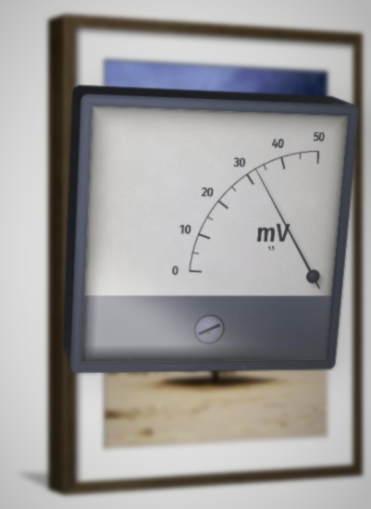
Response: 32.5 mV
